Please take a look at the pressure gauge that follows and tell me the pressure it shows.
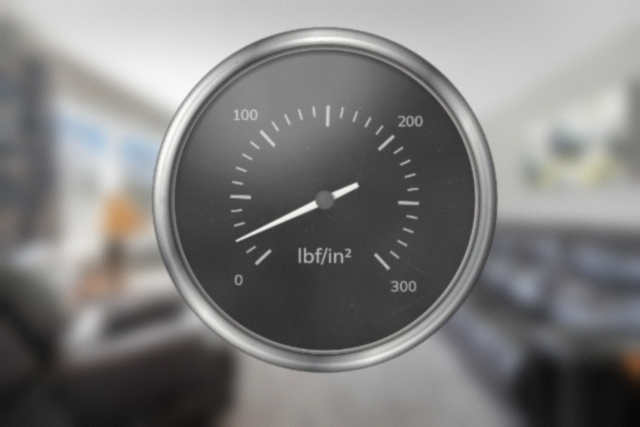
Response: 20 psi
